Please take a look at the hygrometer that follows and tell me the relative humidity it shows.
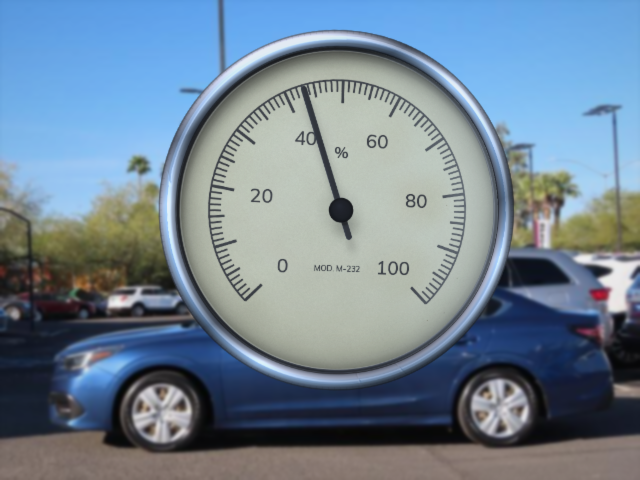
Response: 43 %
